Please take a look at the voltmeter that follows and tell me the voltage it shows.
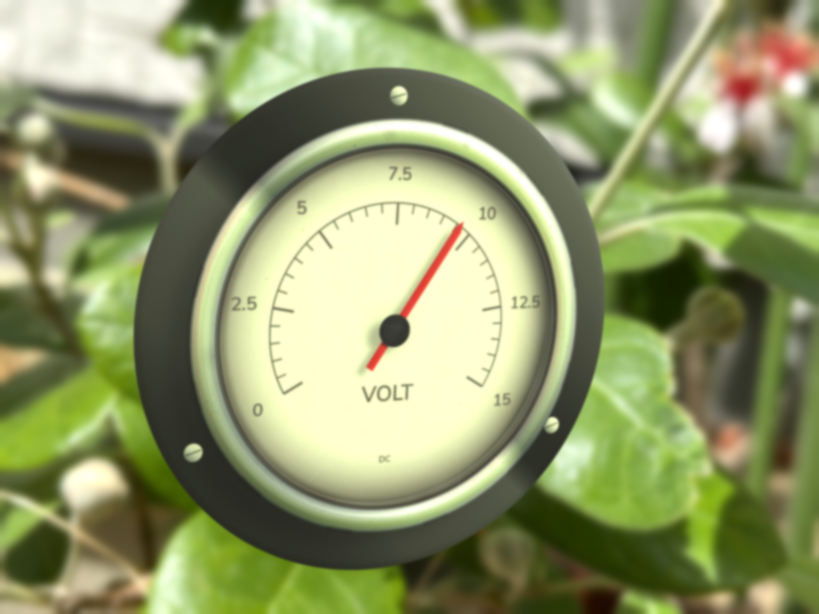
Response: 9.5 V
